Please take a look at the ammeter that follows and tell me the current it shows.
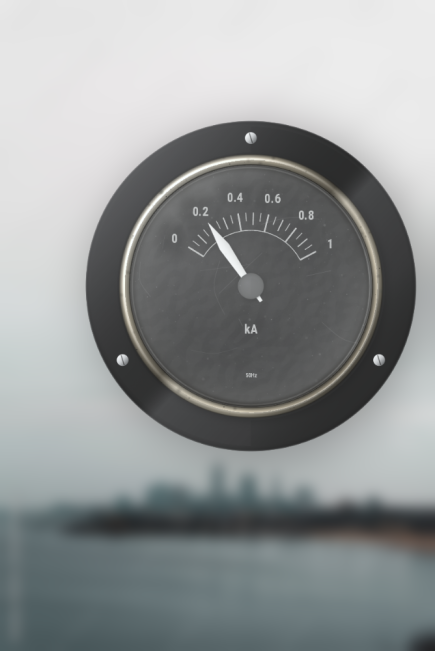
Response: 0.2 kA
